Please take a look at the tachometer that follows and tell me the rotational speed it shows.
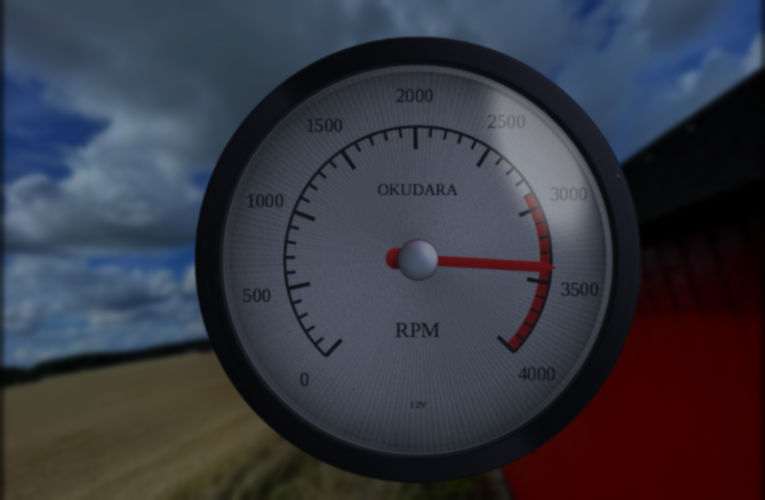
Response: 3400 rpm
